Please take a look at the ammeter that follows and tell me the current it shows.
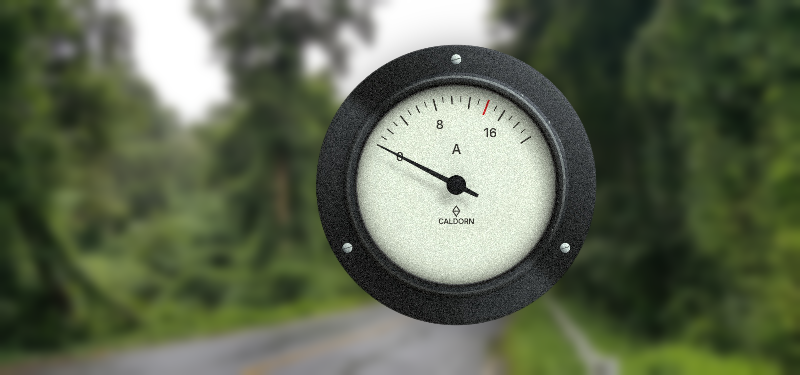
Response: 0 A
